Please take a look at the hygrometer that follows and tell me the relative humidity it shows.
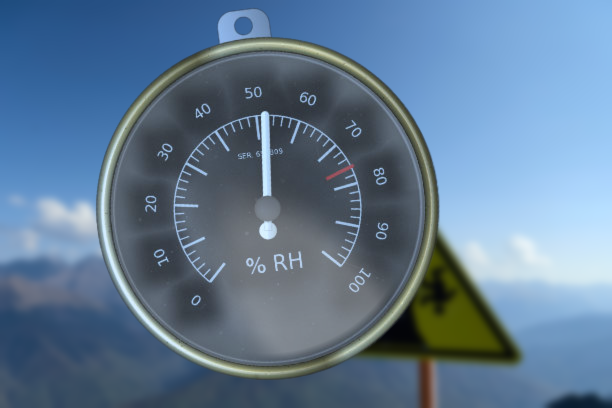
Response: 52 %
